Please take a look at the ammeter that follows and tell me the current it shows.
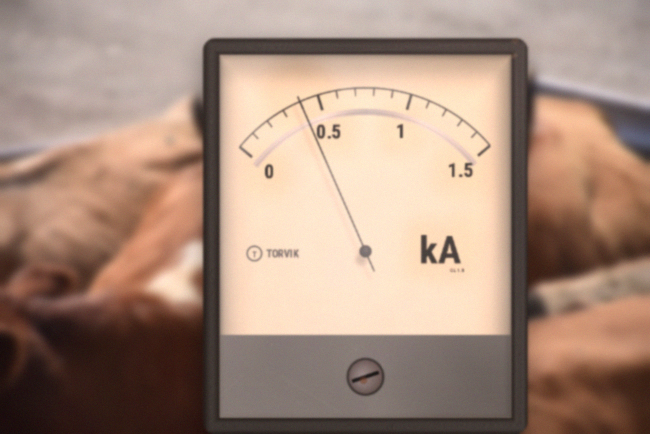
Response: 0.4 kA
